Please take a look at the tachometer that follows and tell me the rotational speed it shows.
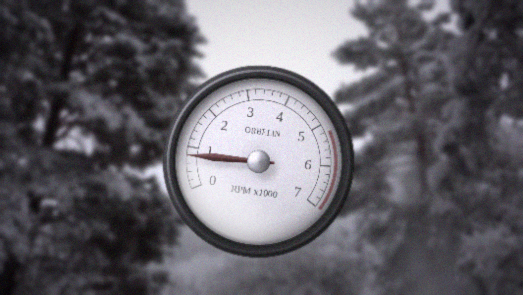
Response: 800 rpm
